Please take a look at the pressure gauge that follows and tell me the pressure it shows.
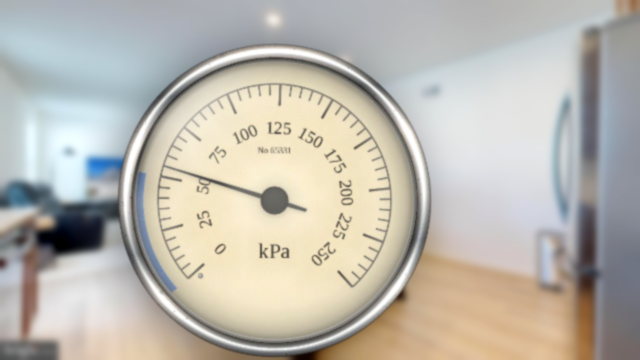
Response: 55 kPa
